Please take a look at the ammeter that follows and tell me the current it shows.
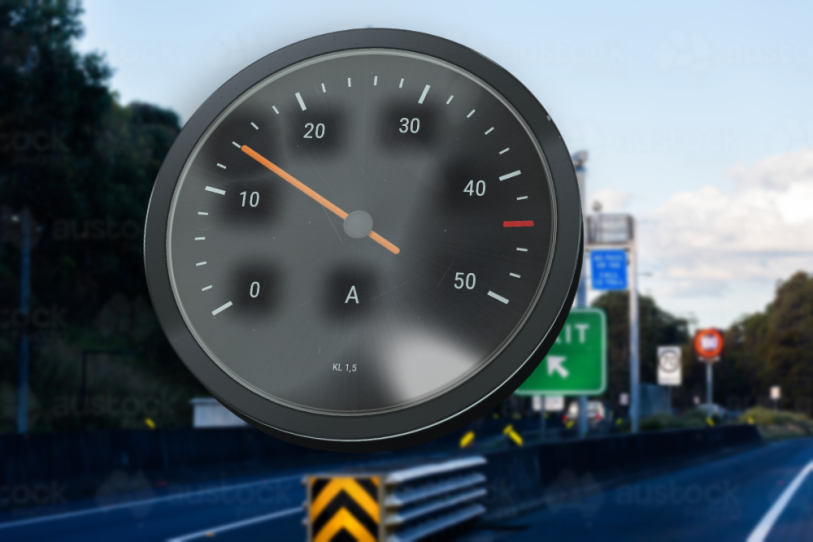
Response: 14 A
